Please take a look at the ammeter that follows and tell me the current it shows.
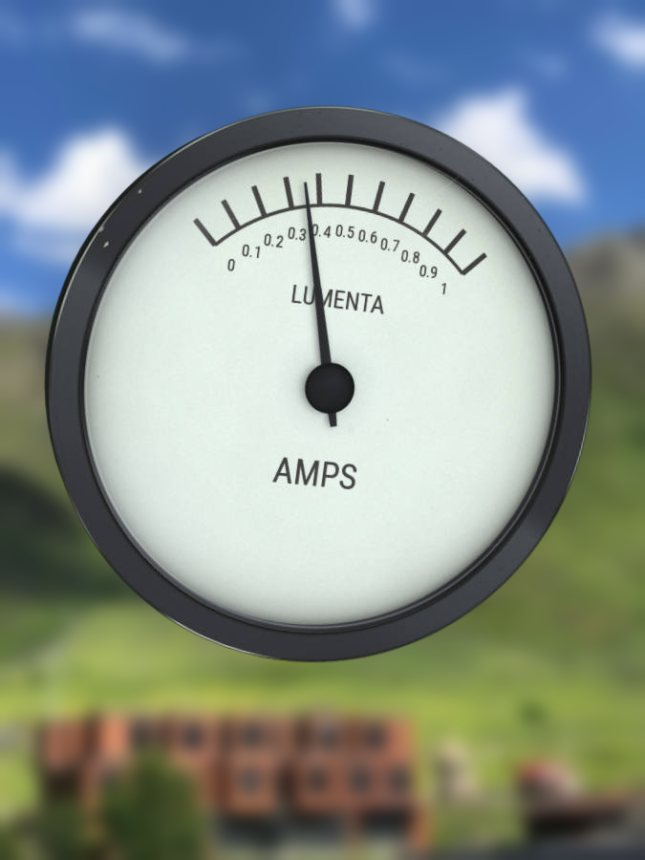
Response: 0.35 A
